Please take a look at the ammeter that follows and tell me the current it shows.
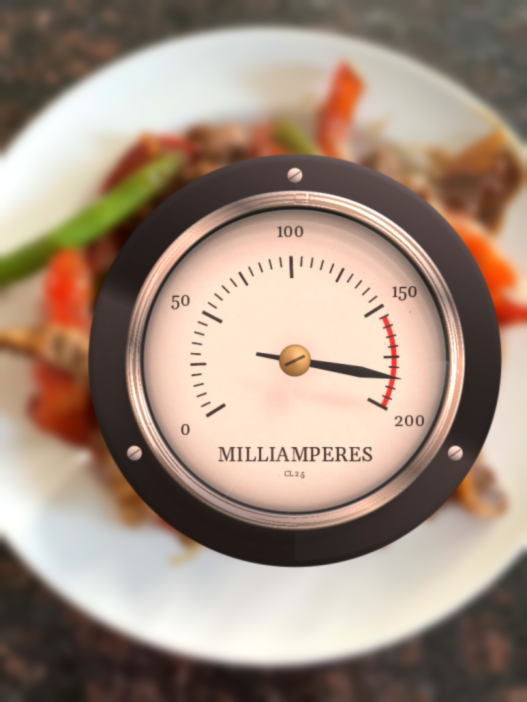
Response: 185 mA
